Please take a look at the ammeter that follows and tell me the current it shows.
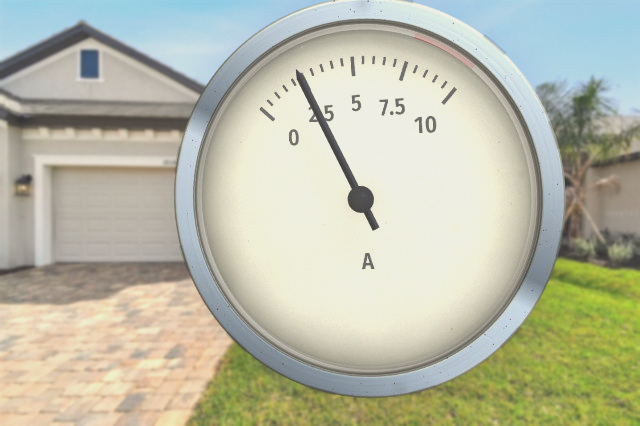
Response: 2.5 A
